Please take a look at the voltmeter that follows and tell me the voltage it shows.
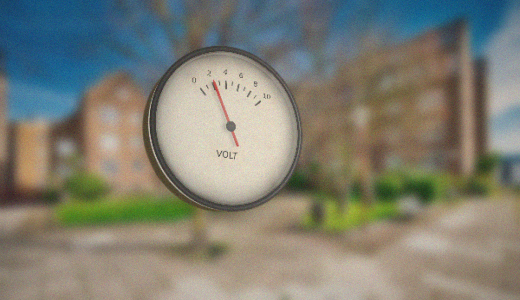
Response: 2 V
